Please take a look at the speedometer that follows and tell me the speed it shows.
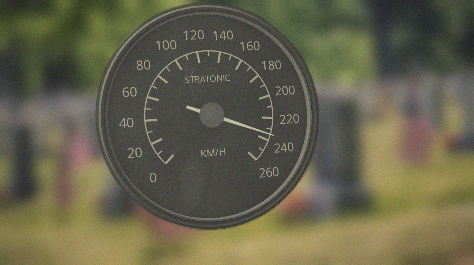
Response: 235 km/h
